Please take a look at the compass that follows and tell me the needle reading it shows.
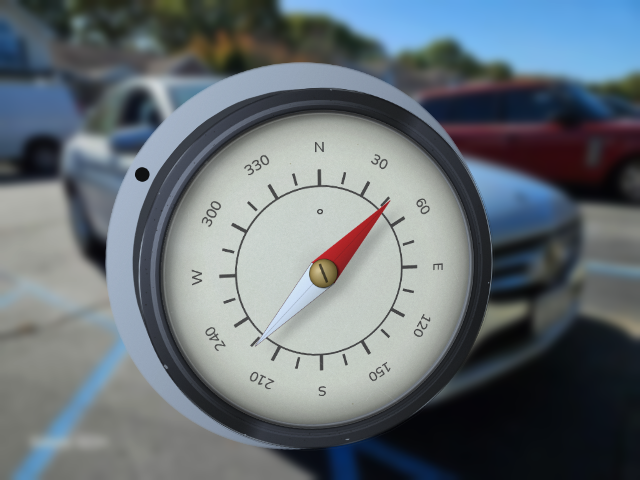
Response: 45 °
